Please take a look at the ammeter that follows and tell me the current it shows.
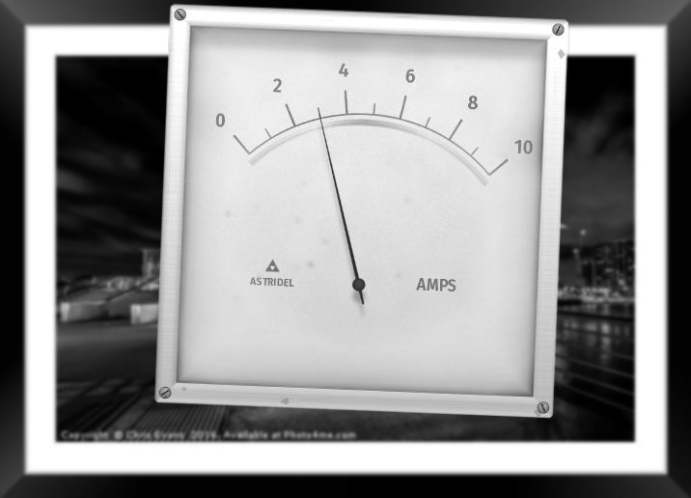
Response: 3 A
